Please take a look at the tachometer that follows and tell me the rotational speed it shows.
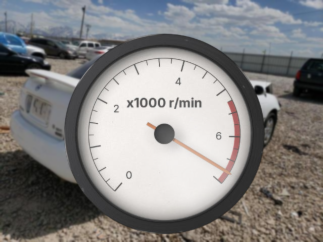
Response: 6750 rpm
